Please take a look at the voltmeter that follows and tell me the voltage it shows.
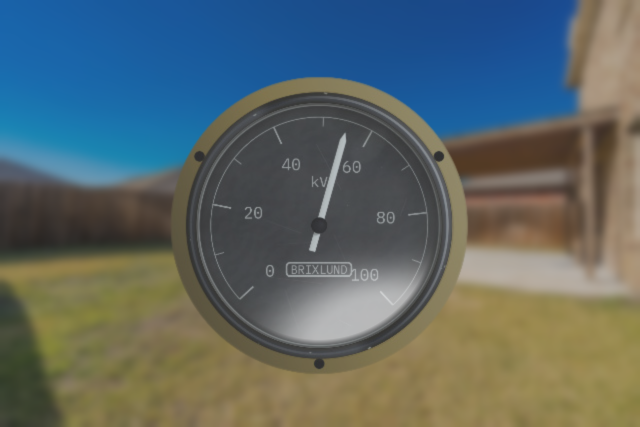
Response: 55 kV
